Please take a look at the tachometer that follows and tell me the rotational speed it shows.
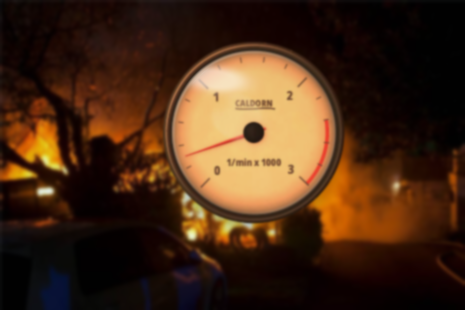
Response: 300 rpm
